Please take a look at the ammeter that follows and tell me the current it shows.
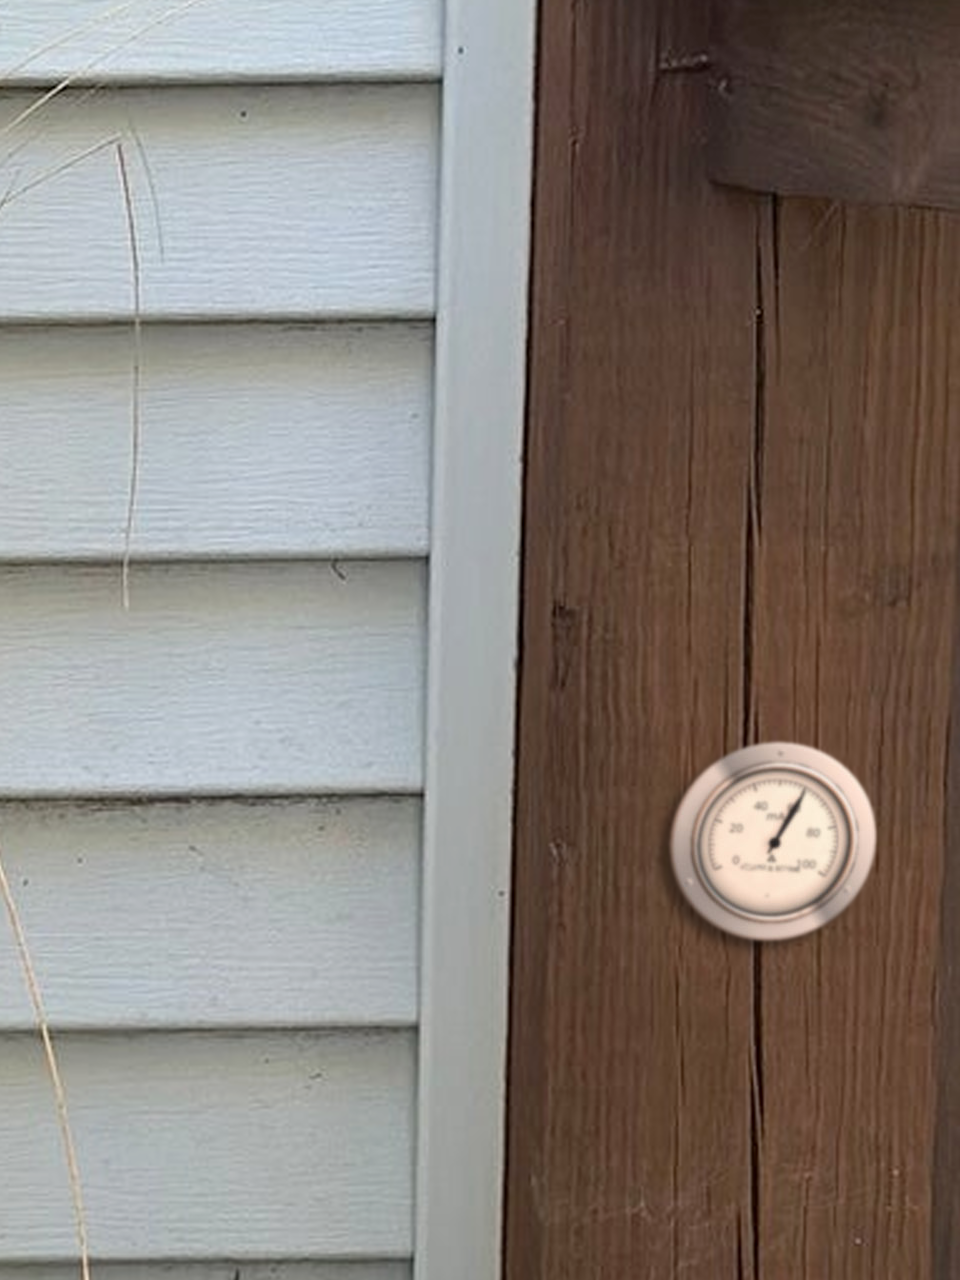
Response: 60 mA
